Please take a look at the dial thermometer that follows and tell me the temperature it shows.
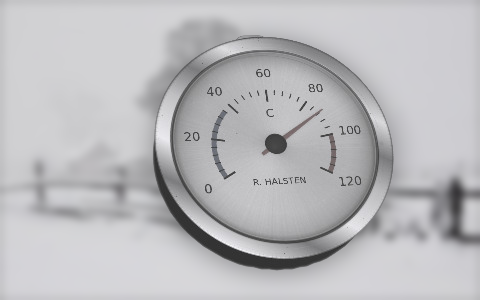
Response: 88 °C
